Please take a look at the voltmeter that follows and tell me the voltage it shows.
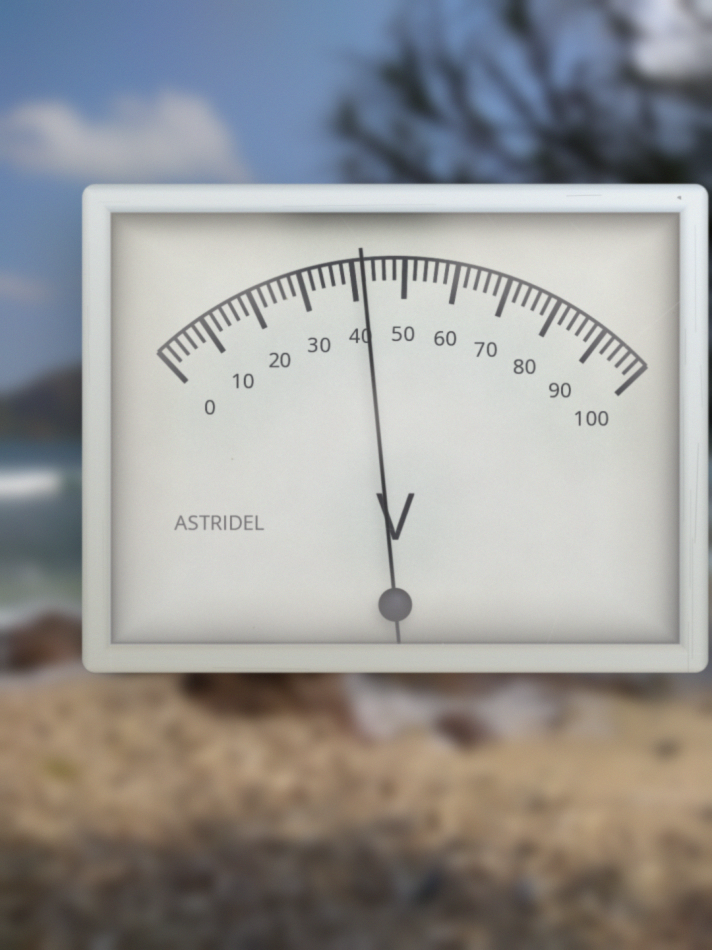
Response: 42 V
